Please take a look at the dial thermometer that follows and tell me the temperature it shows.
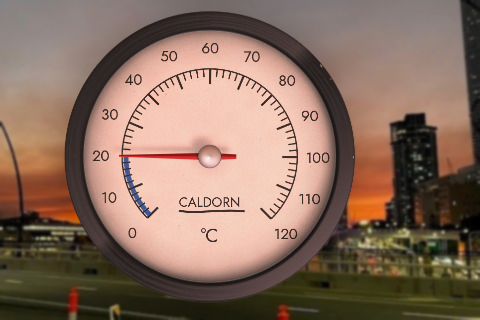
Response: 20 °C
